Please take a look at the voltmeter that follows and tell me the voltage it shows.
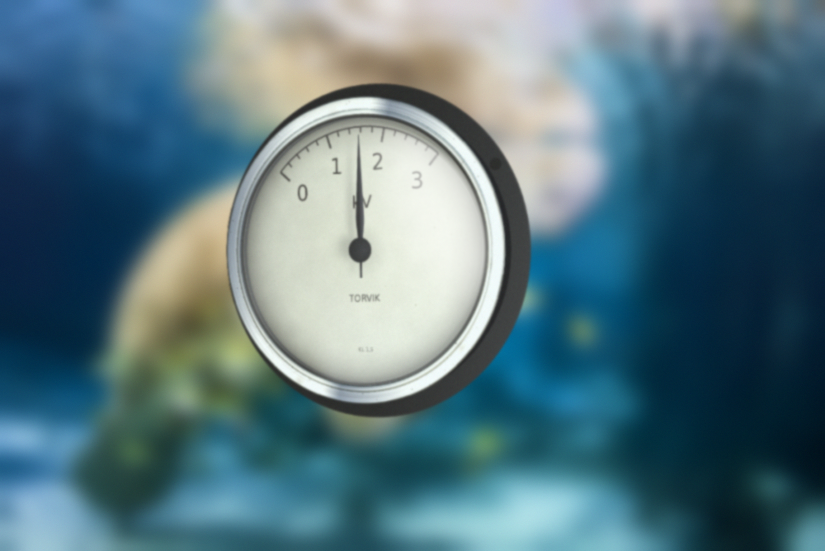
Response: 1.6 kV
